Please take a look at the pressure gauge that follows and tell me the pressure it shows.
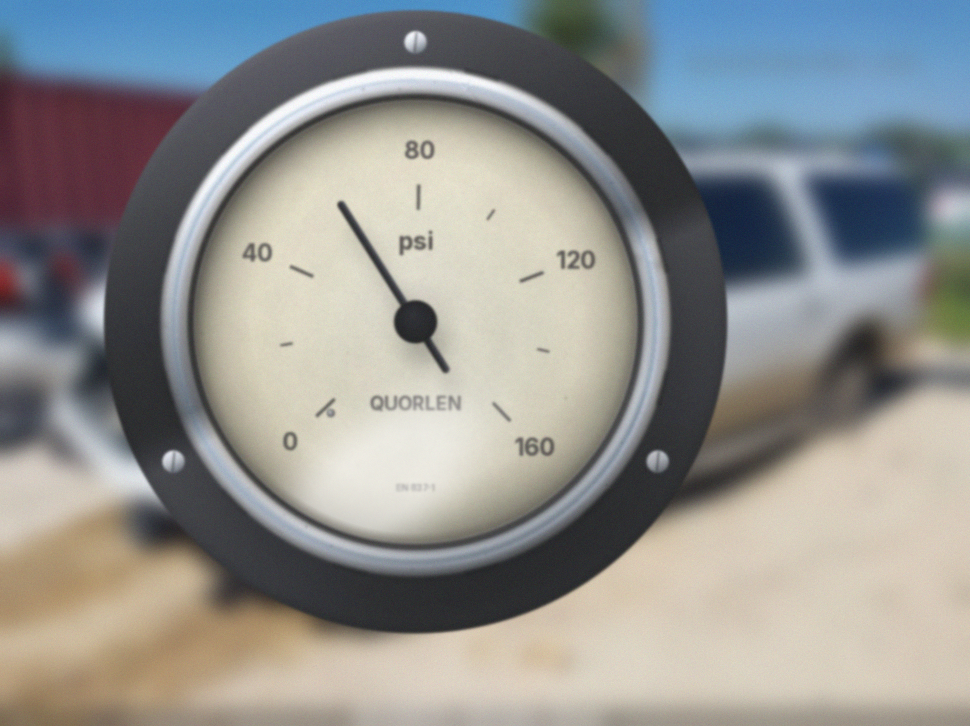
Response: 60 psi
